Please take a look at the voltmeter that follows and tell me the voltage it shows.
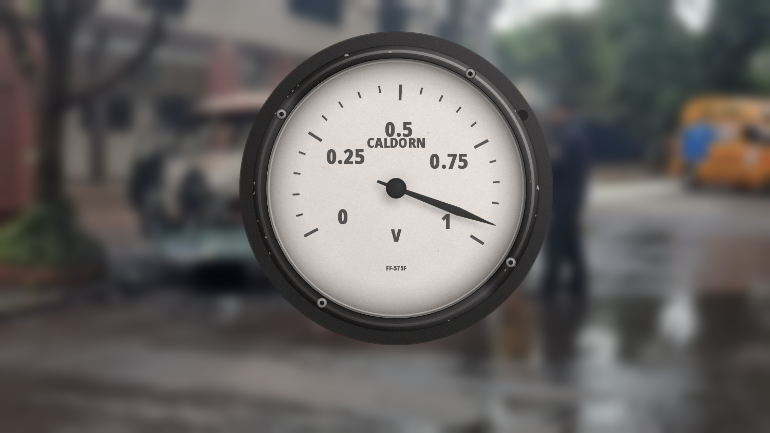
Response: 0.95 V
